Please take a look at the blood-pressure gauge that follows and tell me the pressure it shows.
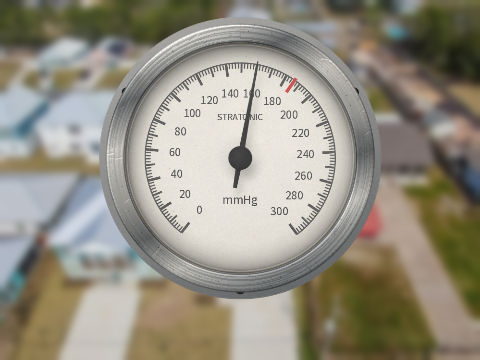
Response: 160 mmHg
